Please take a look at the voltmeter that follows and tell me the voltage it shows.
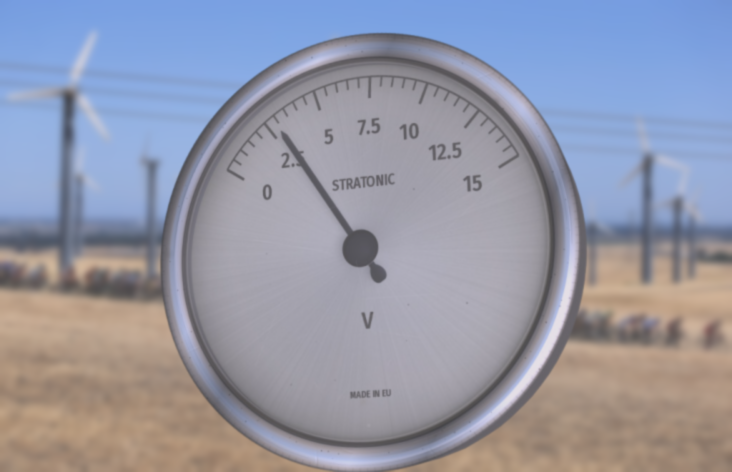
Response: 3 V
